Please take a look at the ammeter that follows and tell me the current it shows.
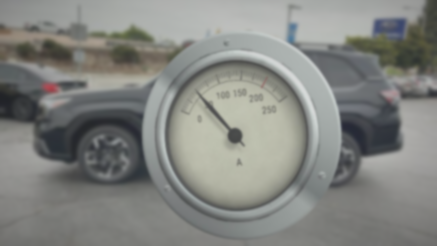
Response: 50 A
